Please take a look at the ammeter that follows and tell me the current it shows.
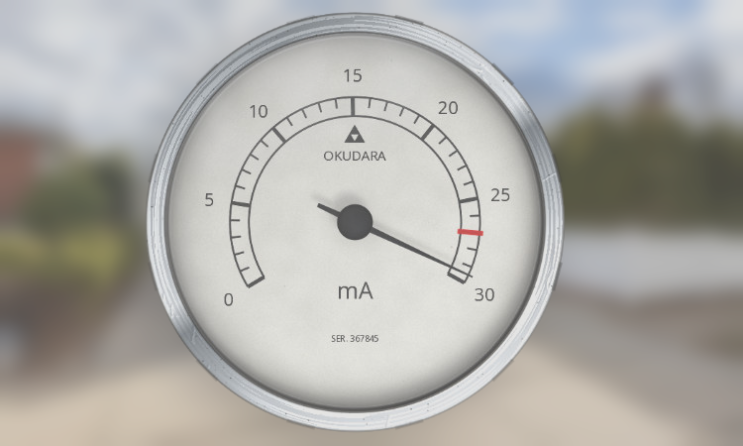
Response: 29.5 mA
